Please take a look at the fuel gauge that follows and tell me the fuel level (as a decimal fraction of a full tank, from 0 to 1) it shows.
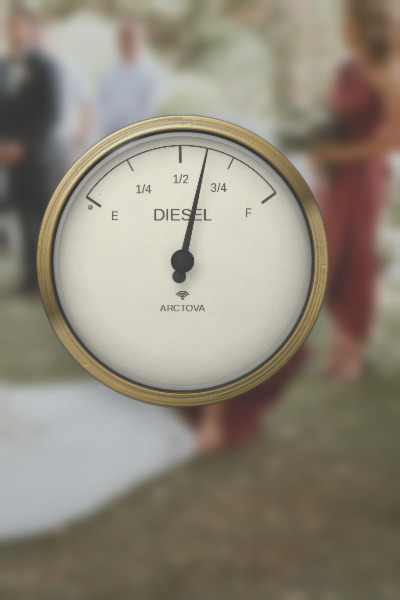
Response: 0.625
